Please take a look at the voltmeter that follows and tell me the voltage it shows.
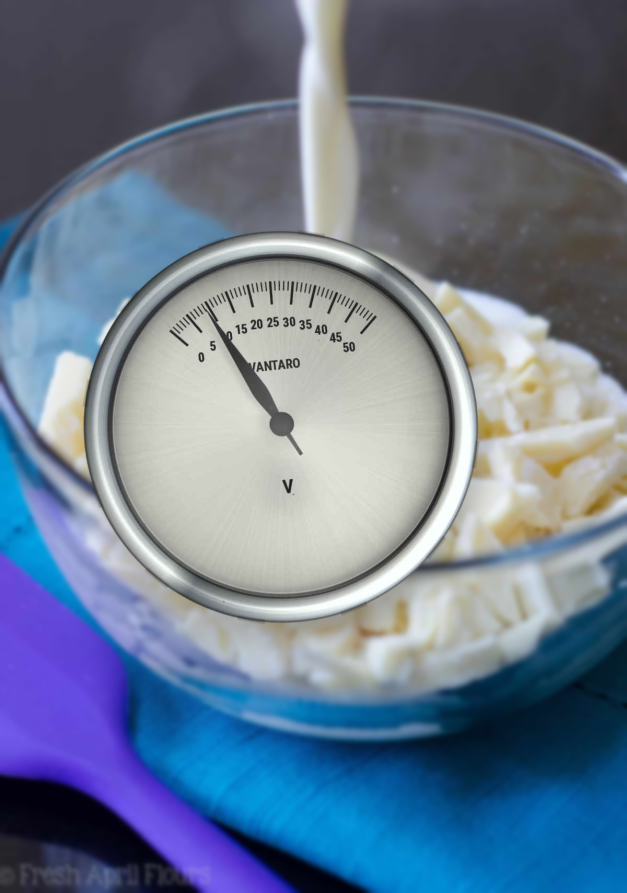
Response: 9 V
